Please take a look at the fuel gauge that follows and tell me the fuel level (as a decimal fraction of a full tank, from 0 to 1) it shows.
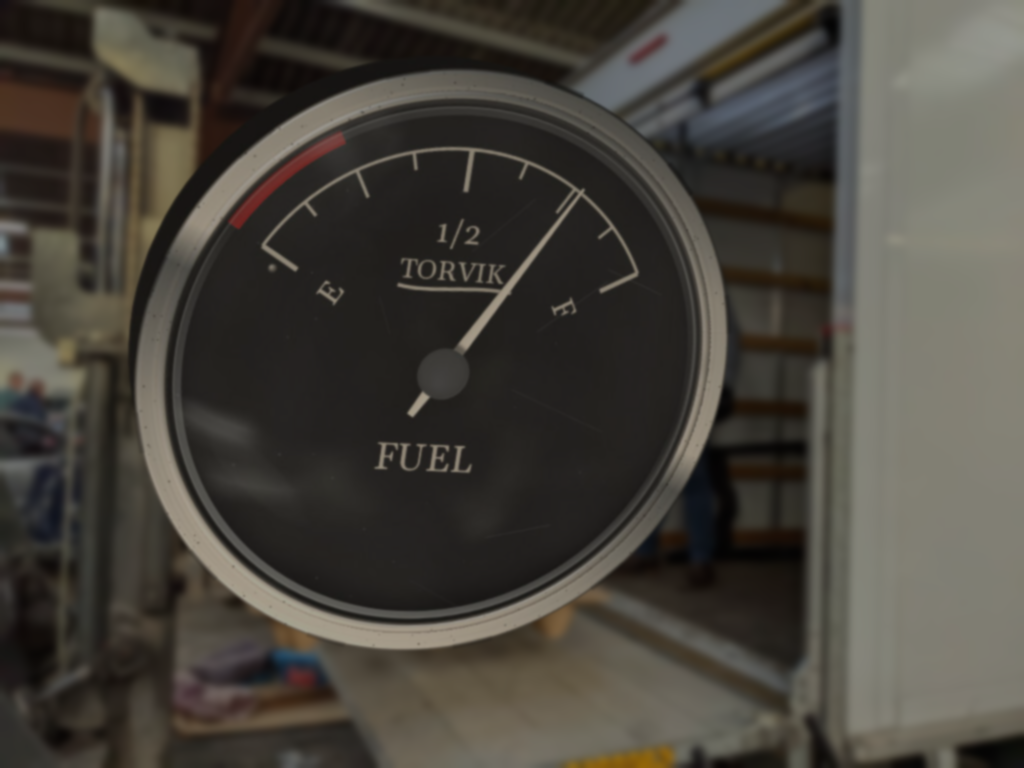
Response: 0.75
